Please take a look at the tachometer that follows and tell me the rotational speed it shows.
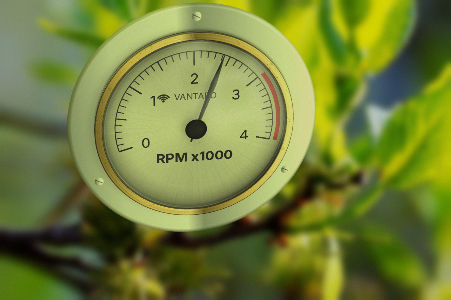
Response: 2400 rpm
